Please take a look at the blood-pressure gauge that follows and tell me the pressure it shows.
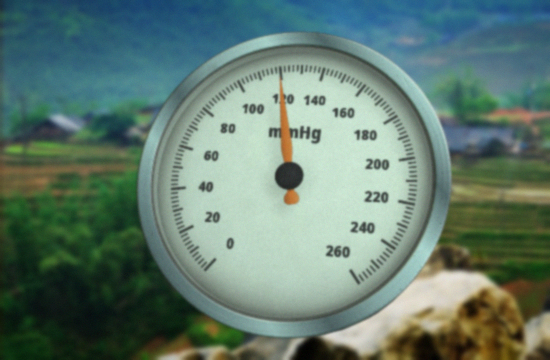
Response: 120 mmHg
